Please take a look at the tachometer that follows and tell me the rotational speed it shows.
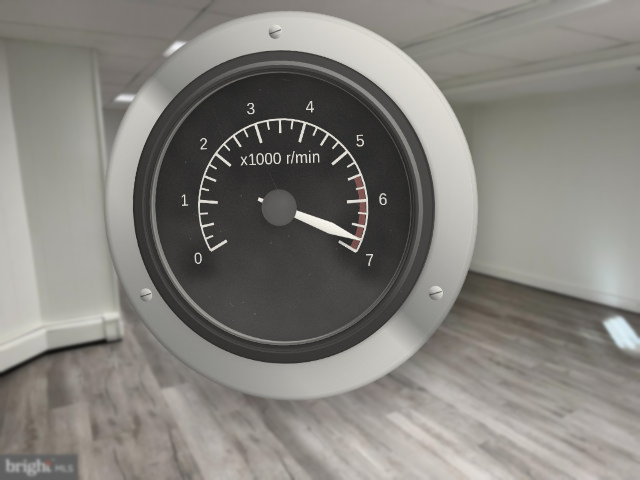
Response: 6750 rpm
